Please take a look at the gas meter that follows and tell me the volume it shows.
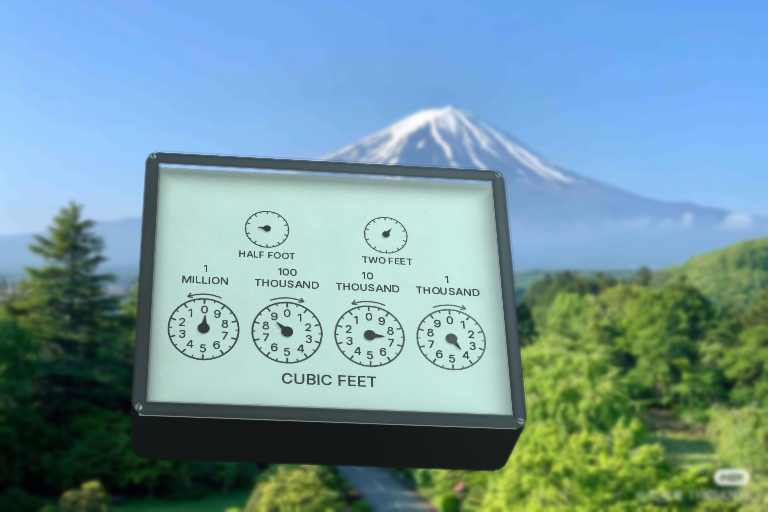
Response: 987400 ft³
